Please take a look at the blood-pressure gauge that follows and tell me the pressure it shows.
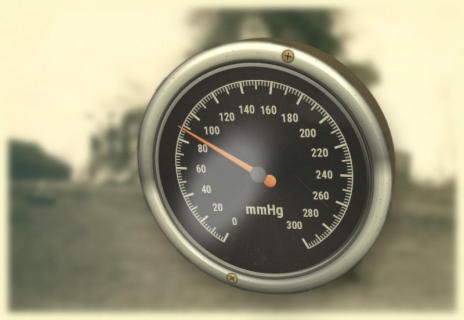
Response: 90 mmHg
